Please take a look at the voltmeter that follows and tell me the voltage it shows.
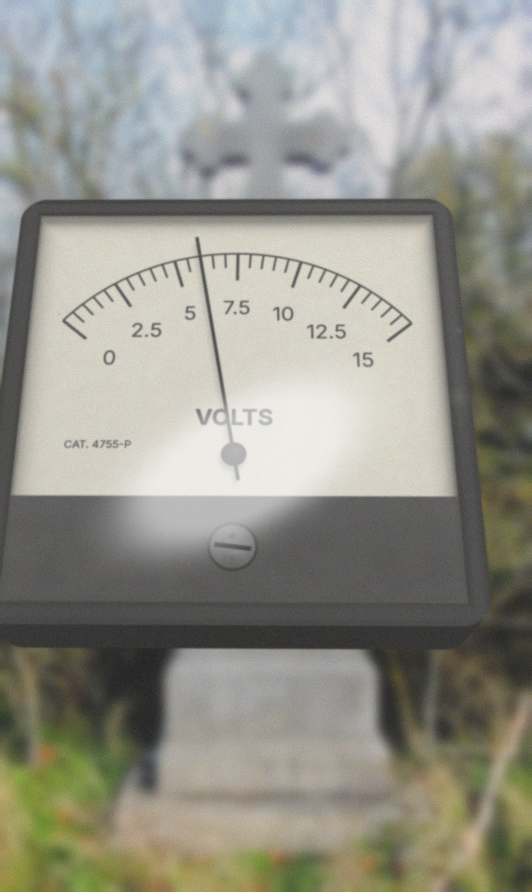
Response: 6 V
